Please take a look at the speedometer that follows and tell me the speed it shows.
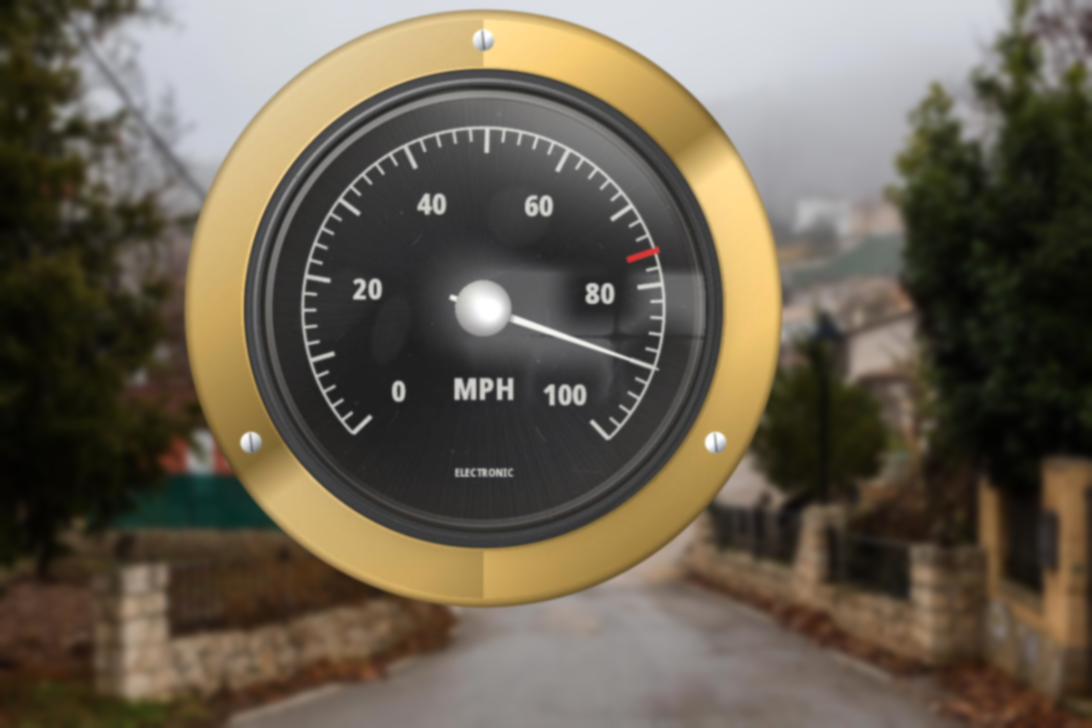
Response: 90 mph
